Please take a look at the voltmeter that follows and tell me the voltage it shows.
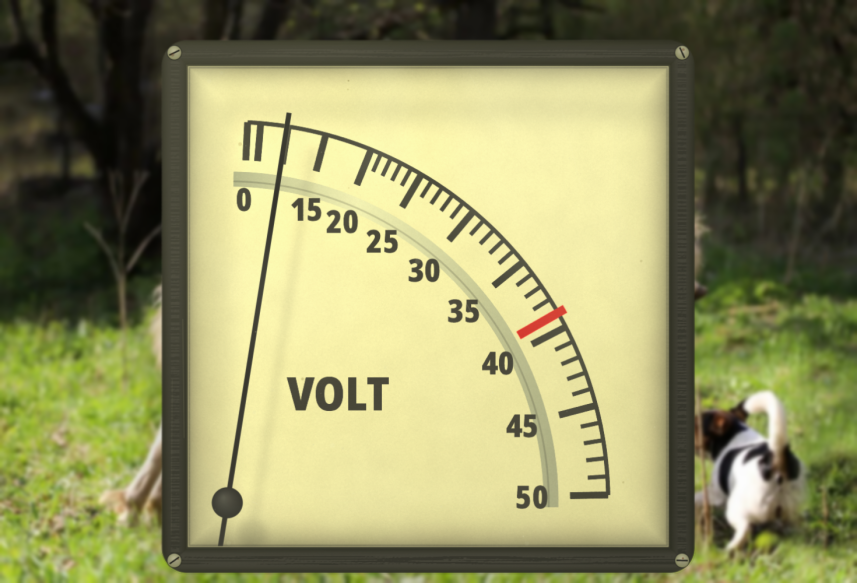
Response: 10 V
